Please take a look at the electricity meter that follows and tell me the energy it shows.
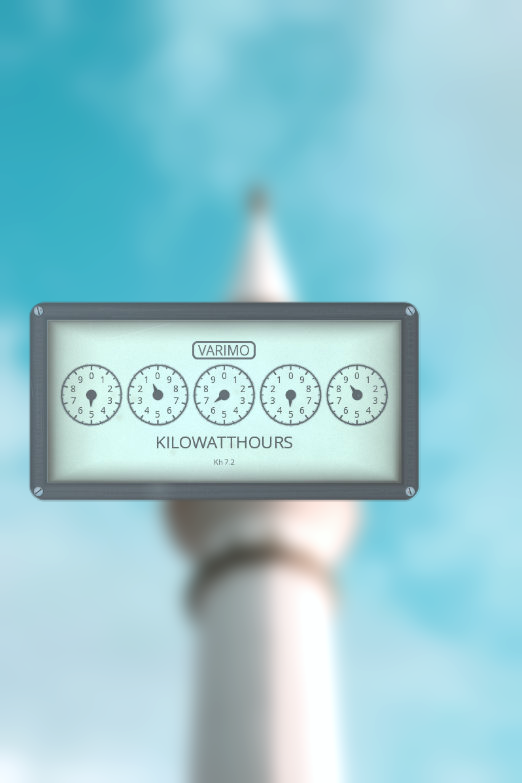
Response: 50649 kWh
